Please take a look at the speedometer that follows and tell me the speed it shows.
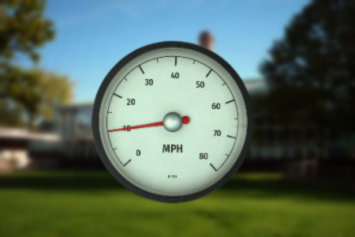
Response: 10 mph
